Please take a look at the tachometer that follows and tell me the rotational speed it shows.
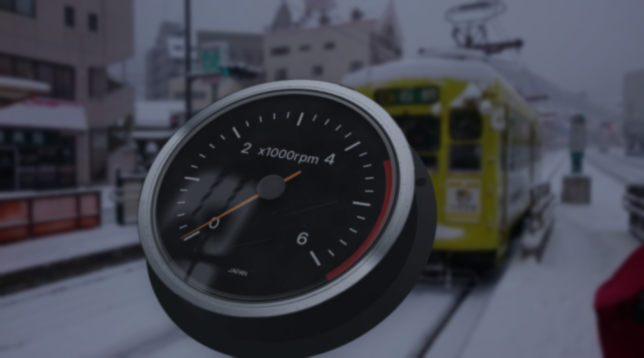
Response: 0 rpm
